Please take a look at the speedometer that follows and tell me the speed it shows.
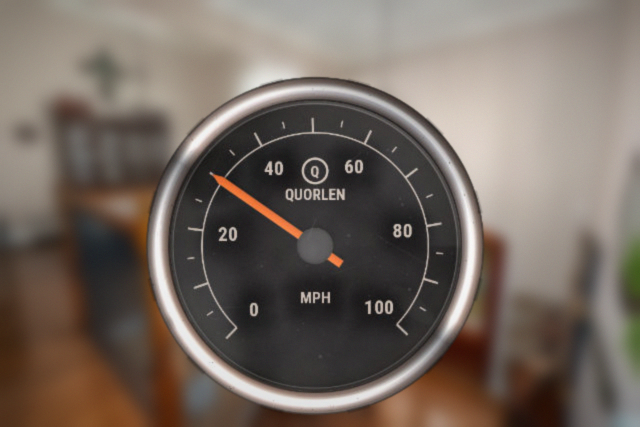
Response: 30 mph
